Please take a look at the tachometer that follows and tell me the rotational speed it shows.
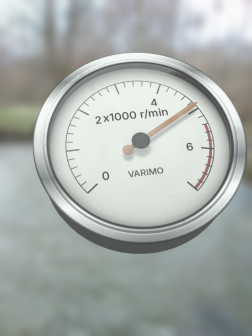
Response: 4900 rpm
